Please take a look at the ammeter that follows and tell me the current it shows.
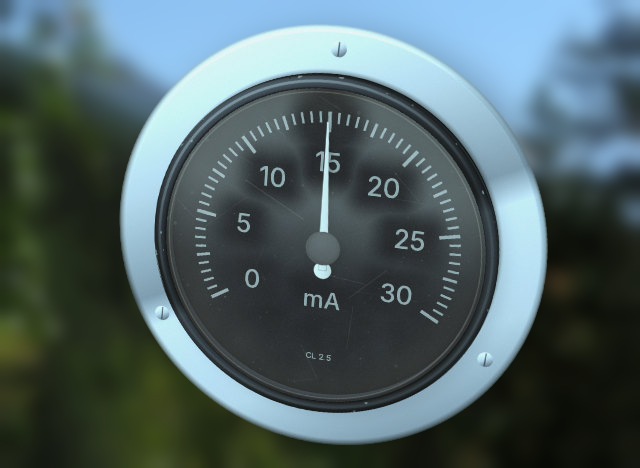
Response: 15 mA
